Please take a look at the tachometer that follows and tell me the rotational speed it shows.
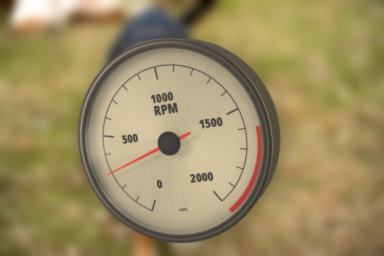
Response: 300 rpm
